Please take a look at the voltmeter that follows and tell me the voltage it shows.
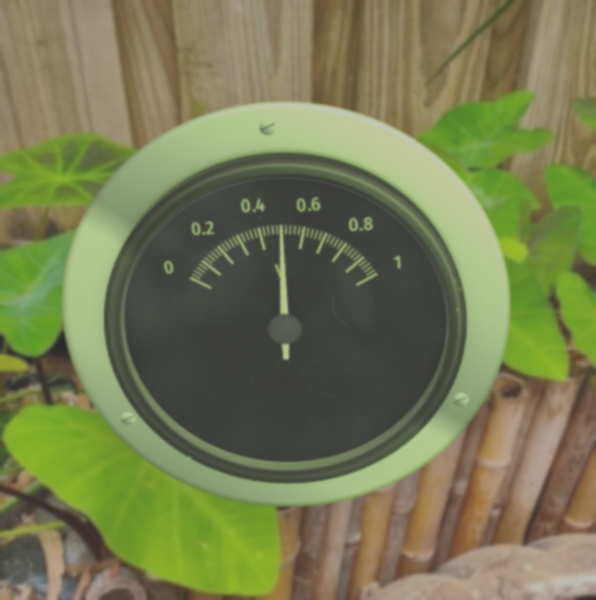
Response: 0.5 V
